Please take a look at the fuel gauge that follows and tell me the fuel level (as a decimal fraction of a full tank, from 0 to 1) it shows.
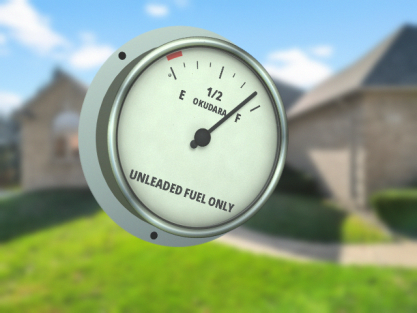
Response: 0.875
